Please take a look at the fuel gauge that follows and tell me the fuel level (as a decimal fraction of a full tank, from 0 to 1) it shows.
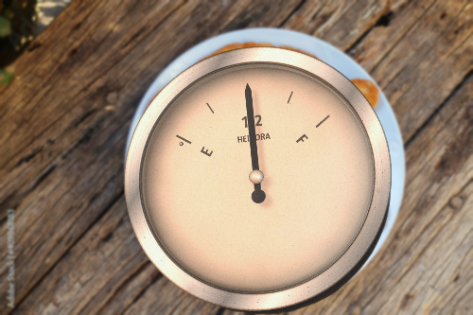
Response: 0.5
